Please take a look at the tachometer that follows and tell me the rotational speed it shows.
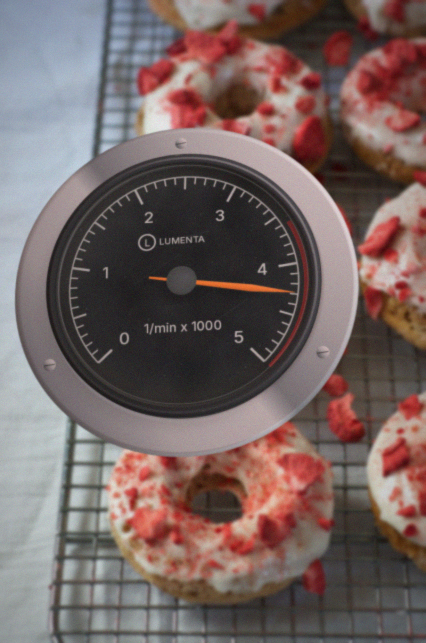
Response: 4300 rpm
